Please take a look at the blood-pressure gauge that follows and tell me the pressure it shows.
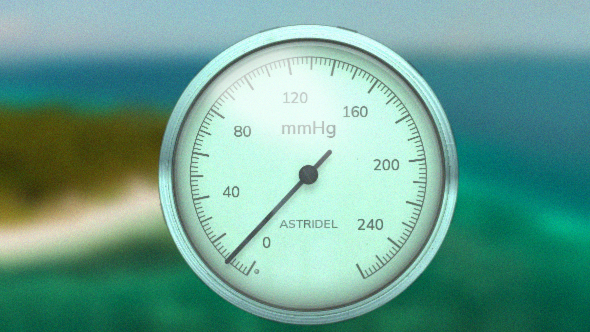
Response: 10 mmHg
